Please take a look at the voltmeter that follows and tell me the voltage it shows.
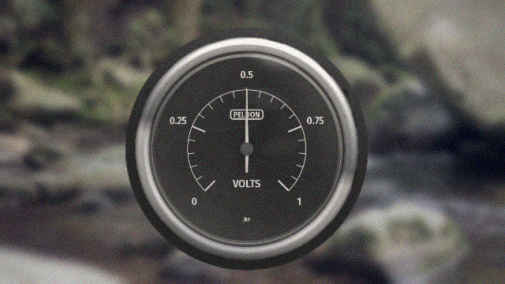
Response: 0.5 V
